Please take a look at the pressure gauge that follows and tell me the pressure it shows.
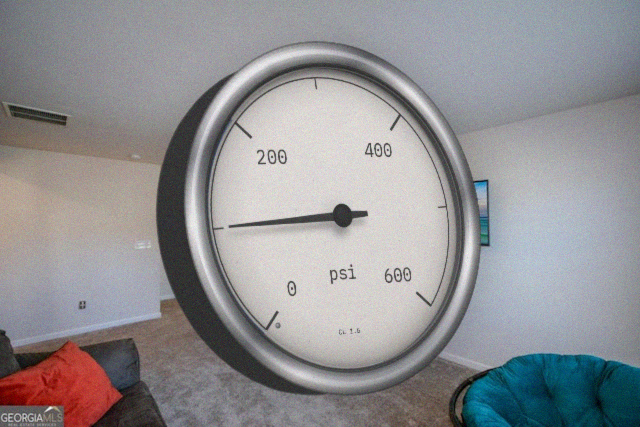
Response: 100 psi
